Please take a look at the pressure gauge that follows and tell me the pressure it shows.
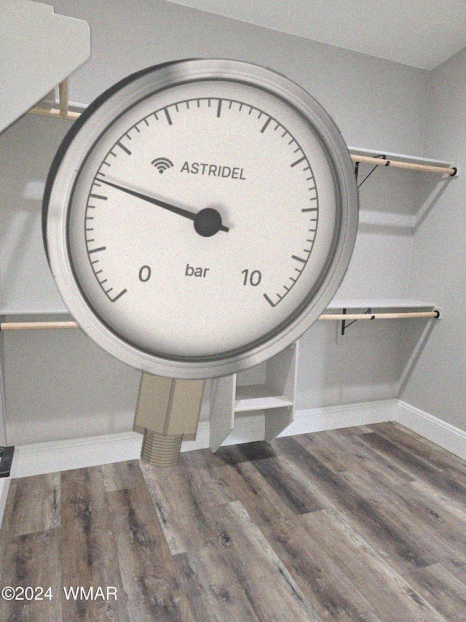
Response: 2.3 bar
